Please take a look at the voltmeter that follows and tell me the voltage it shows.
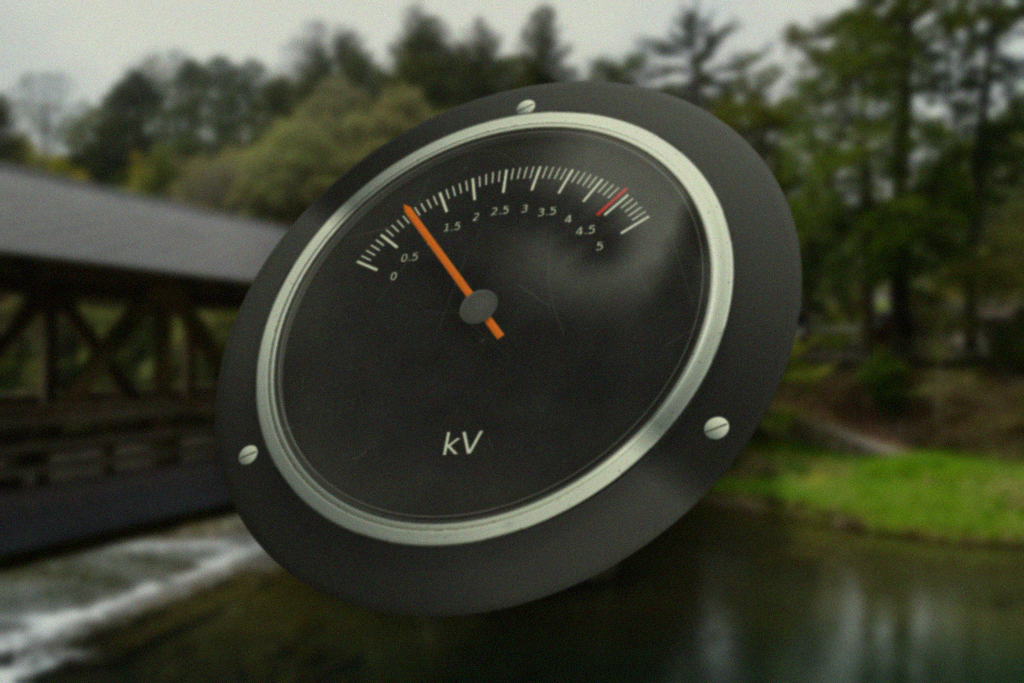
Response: 1 kV
